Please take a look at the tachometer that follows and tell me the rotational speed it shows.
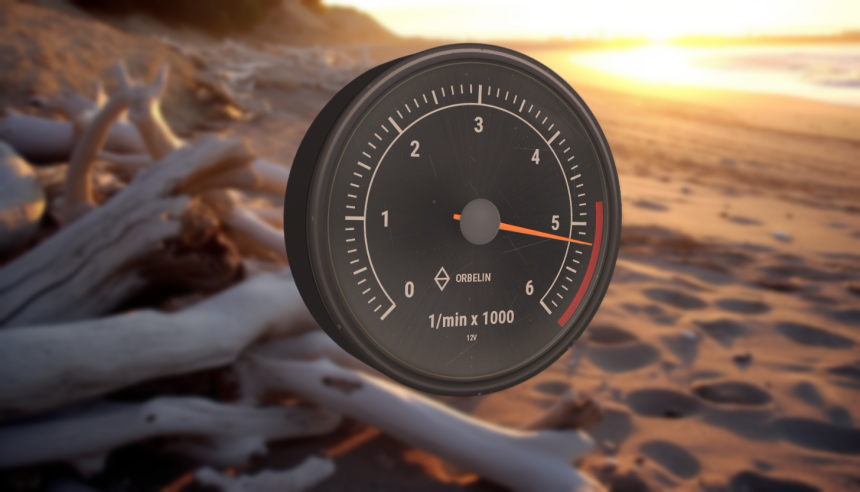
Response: 5200 rpm
